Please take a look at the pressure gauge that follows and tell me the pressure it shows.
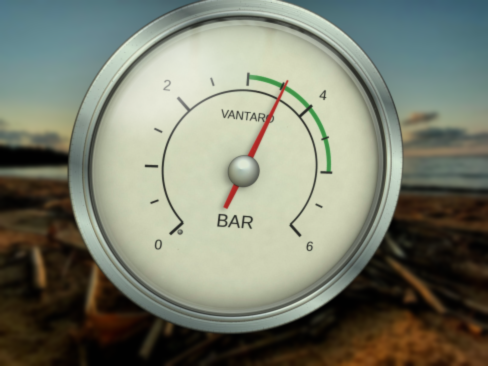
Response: 3.5 bar
